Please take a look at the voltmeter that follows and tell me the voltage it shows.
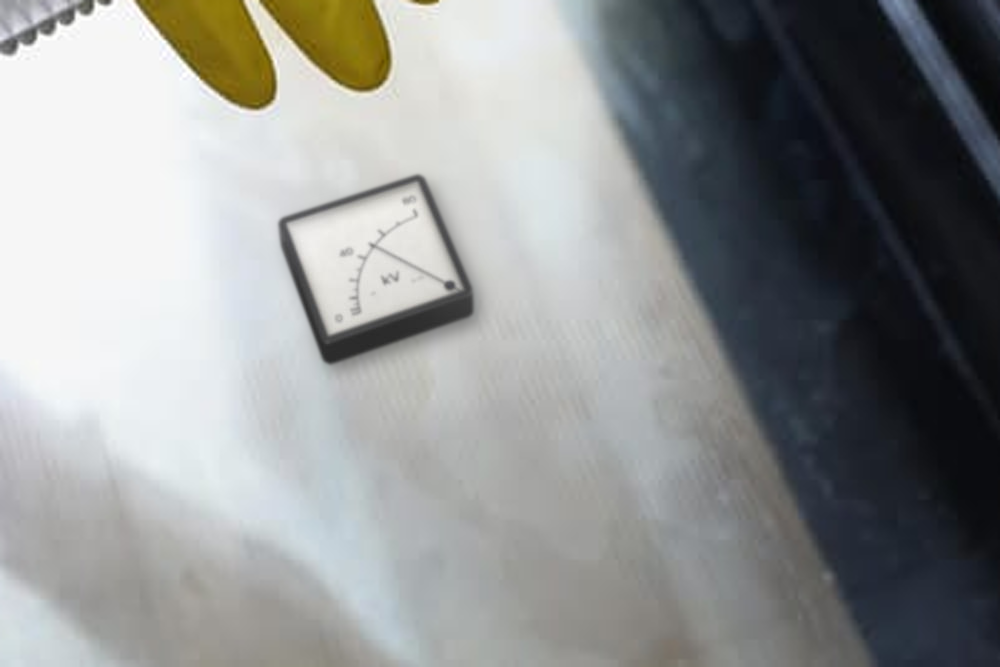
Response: 45 kV
